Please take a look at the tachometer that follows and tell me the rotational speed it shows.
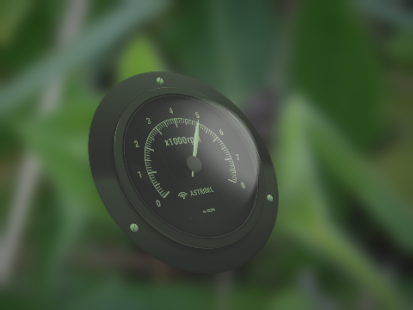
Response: 5000 rpm
